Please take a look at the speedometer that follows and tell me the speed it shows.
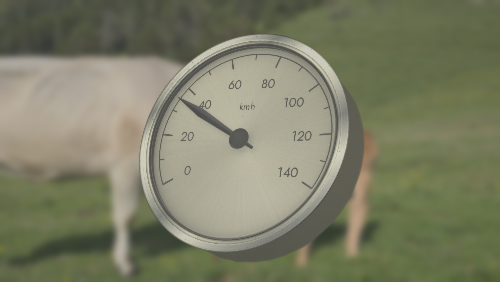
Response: 35 km/h
